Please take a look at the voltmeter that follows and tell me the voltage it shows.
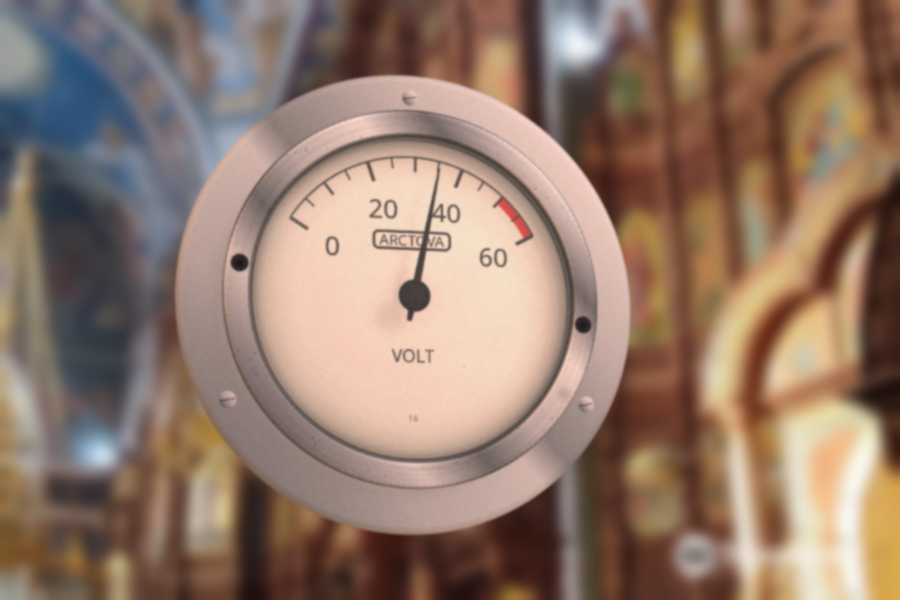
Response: 35 V
